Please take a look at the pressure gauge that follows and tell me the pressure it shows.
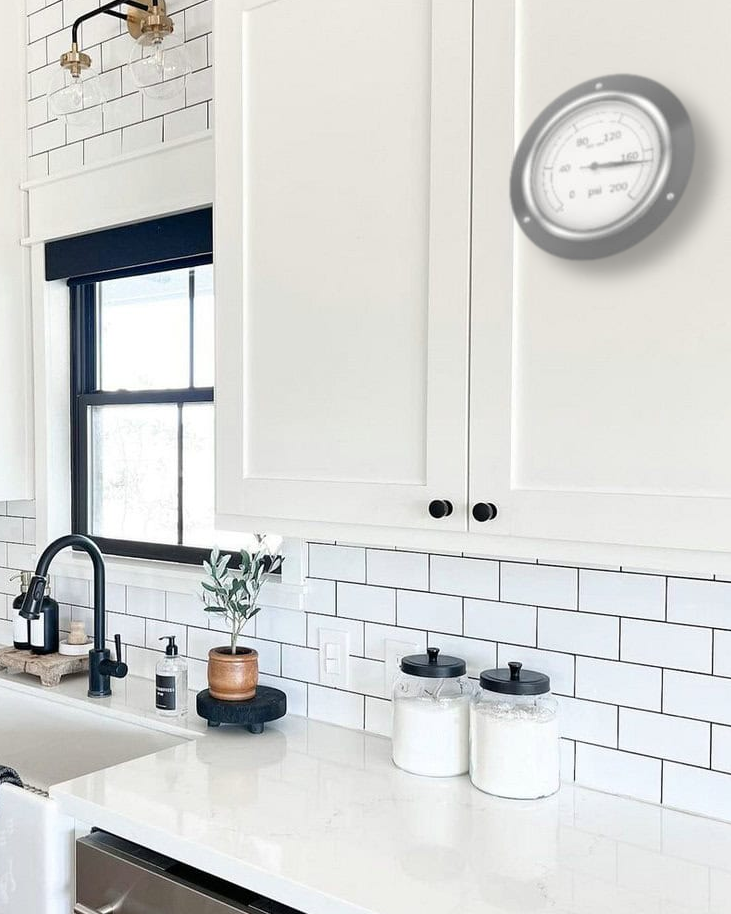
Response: 170 psi
